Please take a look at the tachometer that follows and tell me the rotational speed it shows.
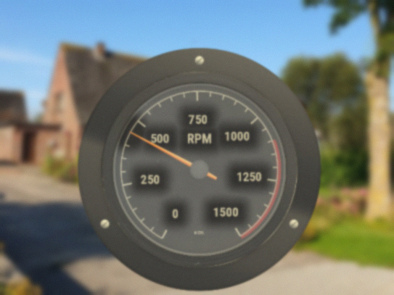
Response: 450 rpm
